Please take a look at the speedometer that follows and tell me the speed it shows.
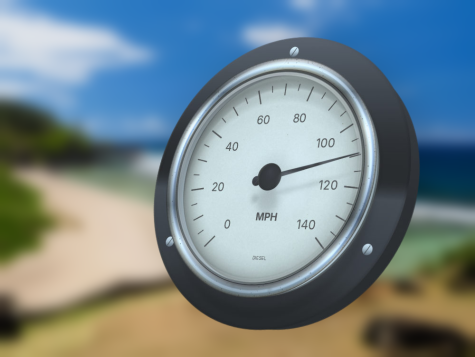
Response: 110 mph
